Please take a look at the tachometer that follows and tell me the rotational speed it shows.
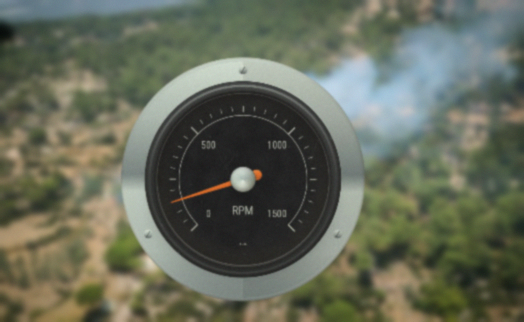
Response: 150 rpm
